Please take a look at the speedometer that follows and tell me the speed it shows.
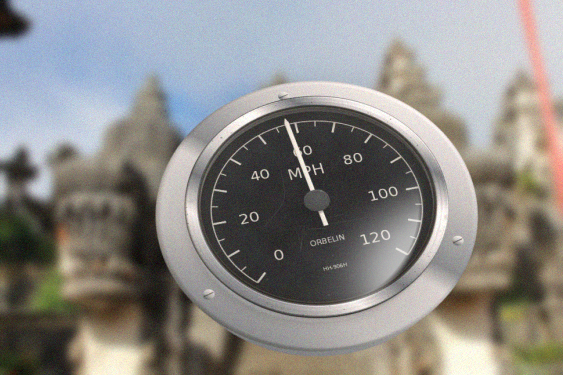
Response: 57.5 mph
